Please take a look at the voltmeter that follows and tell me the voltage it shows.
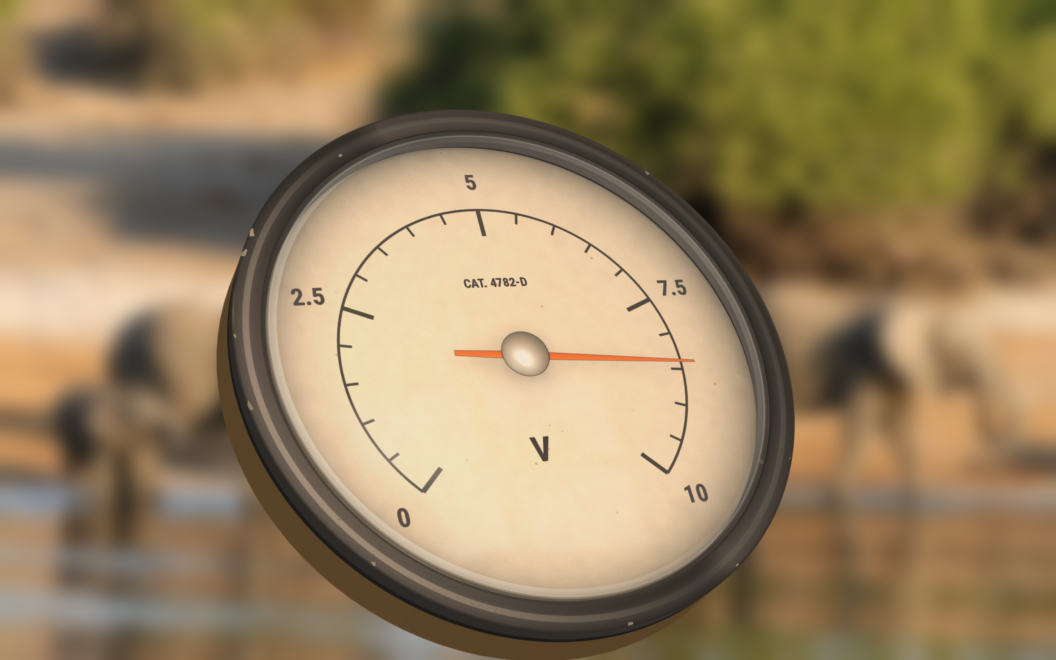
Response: 8.5 V
